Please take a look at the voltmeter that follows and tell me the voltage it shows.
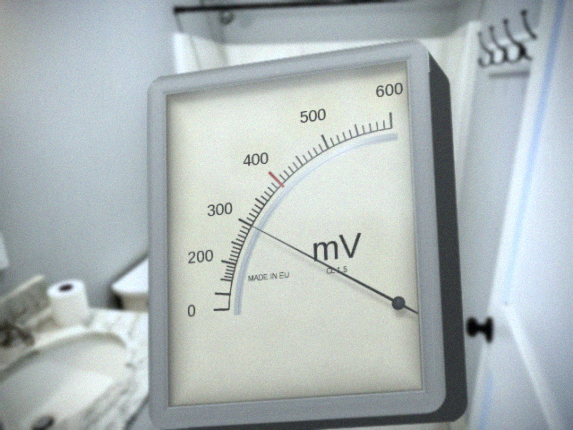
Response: 300 mV
